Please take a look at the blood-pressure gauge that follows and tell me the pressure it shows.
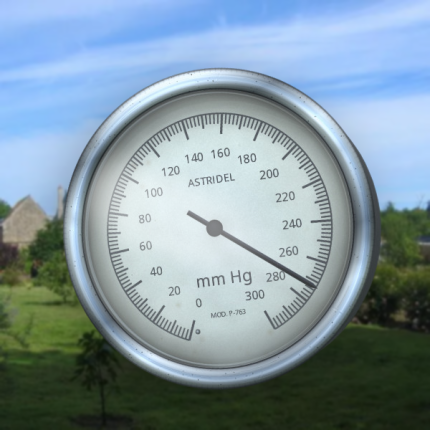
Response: 272 mmHg
